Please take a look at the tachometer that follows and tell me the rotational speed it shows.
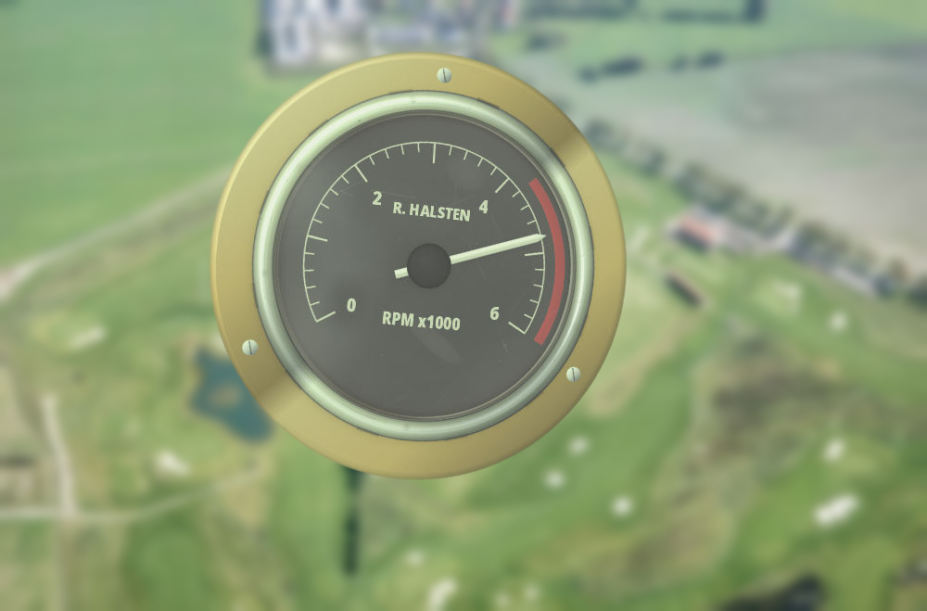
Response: 4800 rpm
